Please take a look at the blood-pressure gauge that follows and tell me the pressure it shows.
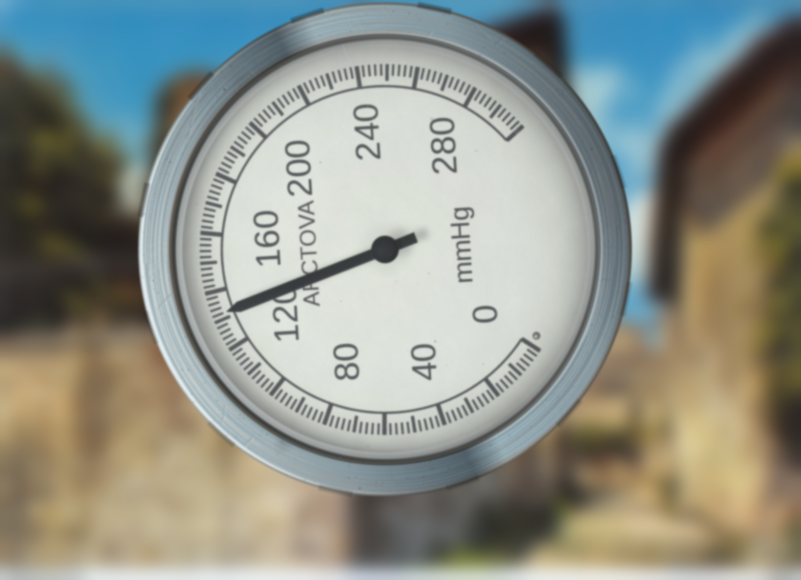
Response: 132 mmHg
